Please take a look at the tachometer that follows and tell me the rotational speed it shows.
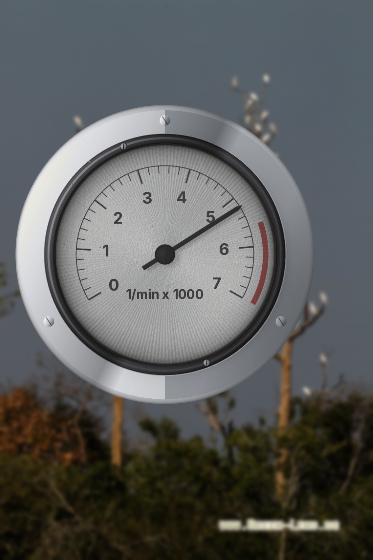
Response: 5200 rpm
